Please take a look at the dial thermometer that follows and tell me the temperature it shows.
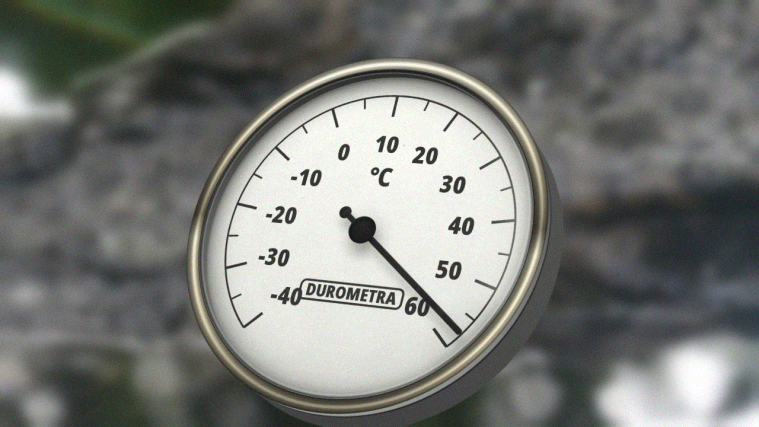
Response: 57.5 °C
